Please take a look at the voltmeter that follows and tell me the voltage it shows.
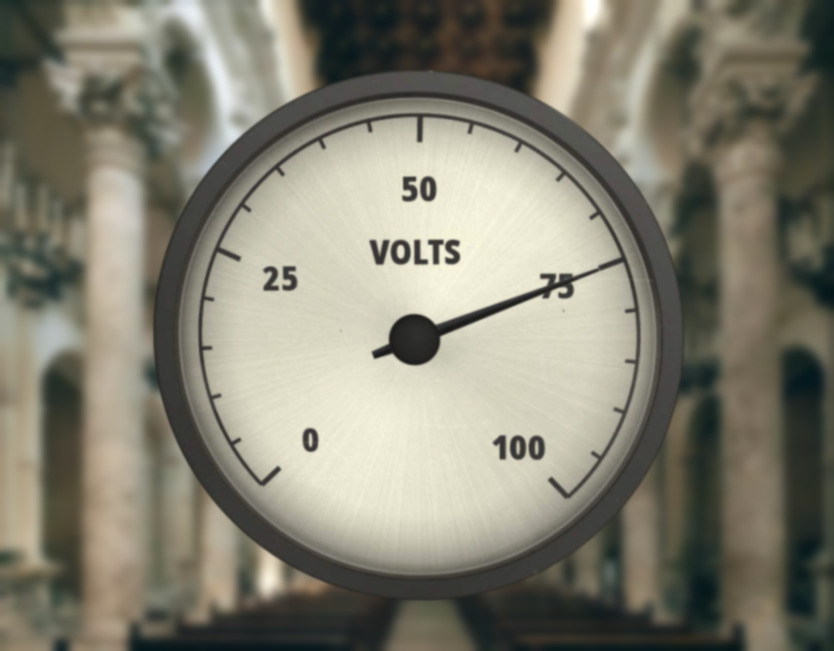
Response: 75 V
